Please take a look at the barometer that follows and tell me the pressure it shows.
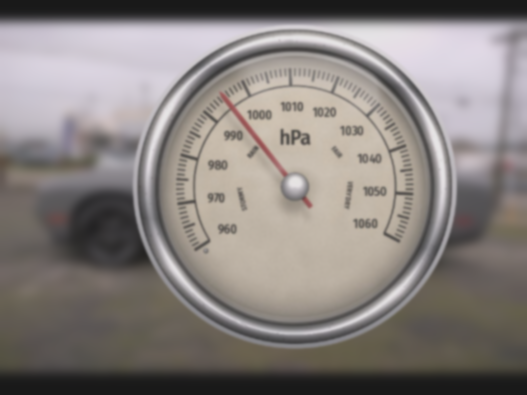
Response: 995 hPa
